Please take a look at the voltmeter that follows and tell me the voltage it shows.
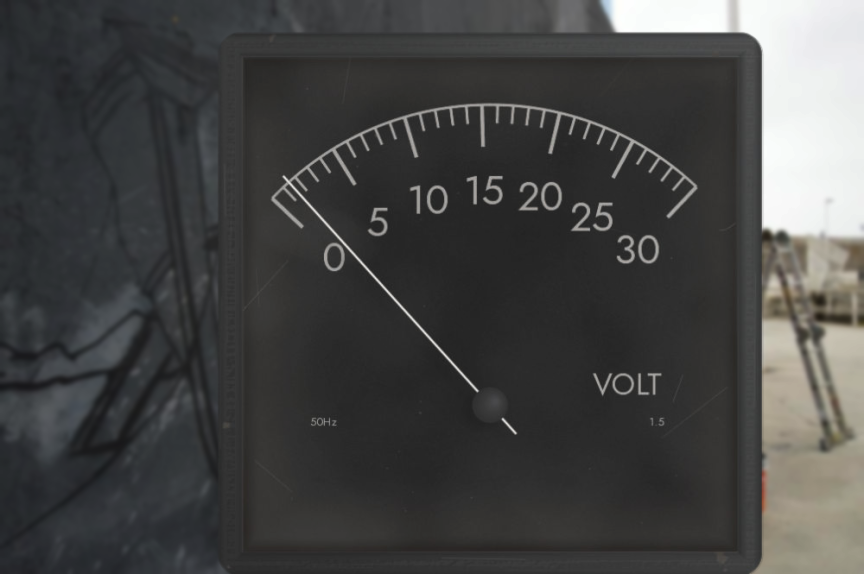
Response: 1.5 V
